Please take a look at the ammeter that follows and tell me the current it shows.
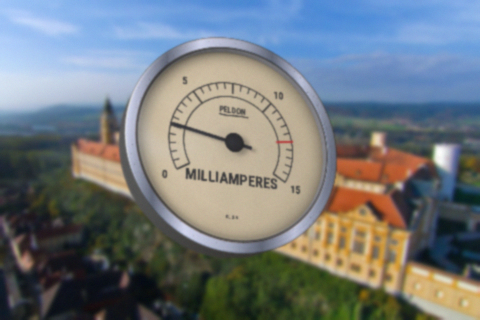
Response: 2.5 mA
